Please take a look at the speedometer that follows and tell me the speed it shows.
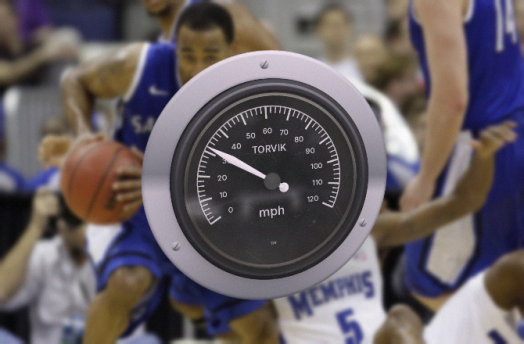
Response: 32 mph
